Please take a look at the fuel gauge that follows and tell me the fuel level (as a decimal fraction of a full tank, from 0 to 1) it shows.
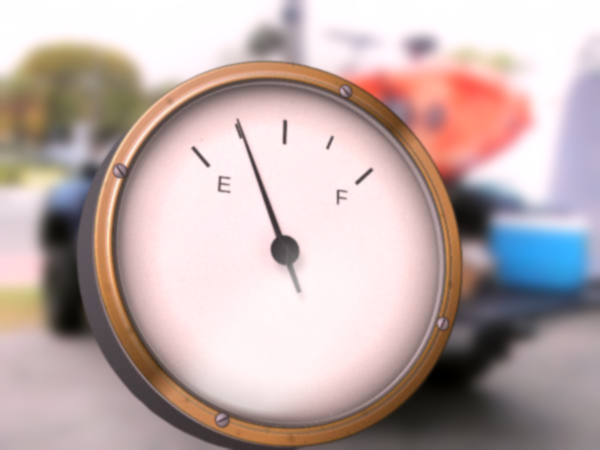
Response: 0.25
